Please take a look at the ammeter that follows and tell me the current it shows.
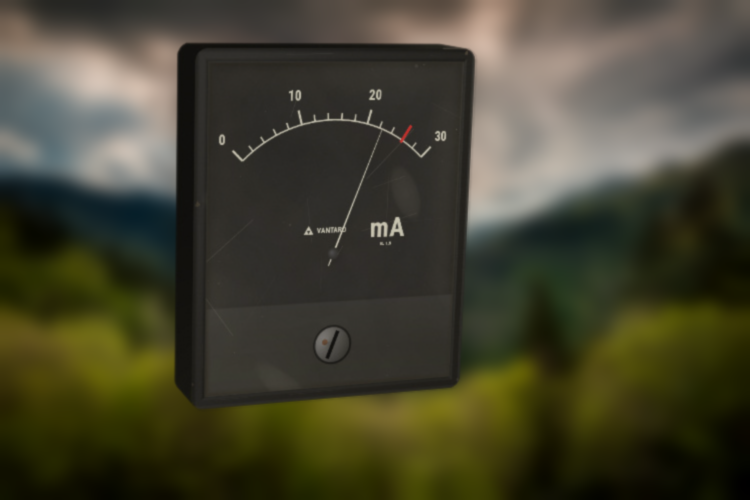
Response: 22 mA
